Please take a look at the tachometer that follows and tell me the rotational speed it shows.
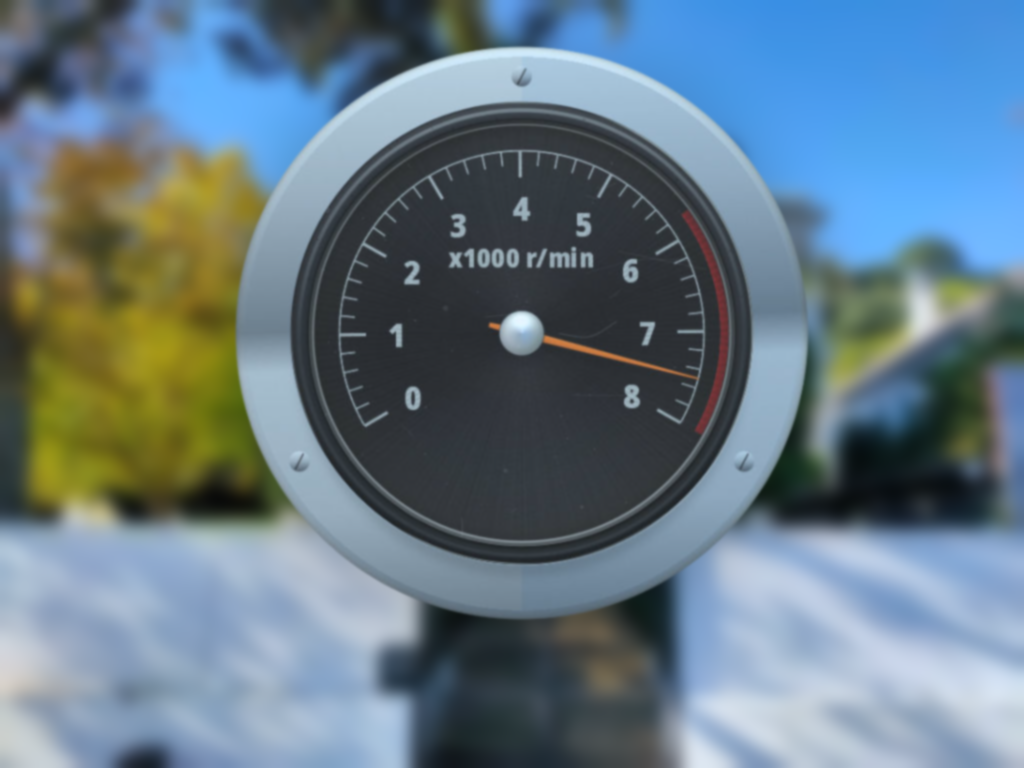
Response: 7500 rpm
